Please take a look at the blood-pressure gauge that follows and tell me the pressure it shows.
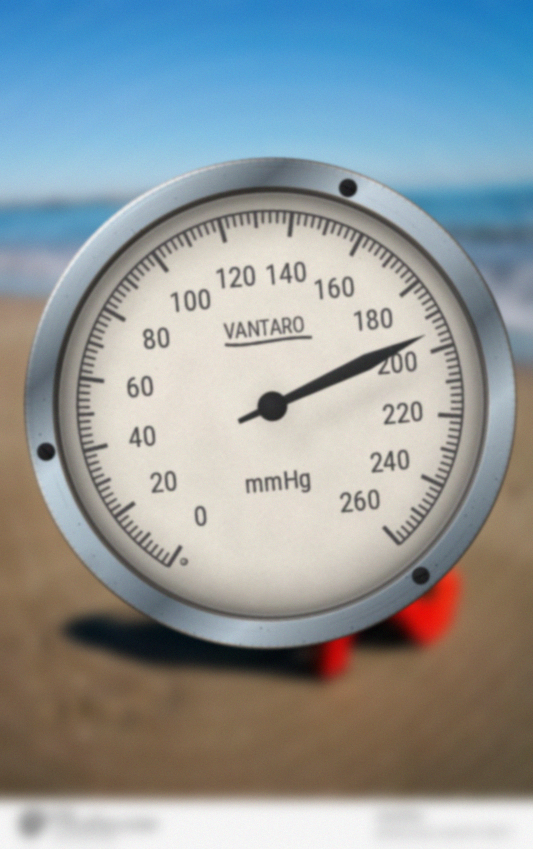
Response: 194 mmHg
